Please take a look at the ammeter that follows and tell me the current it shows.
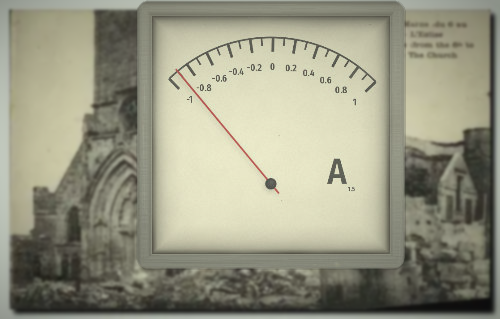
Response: -0.9 A
